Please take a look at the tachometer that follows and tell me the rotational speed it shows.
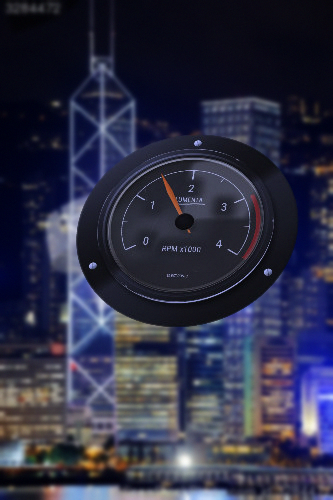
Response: 1500 rpm
